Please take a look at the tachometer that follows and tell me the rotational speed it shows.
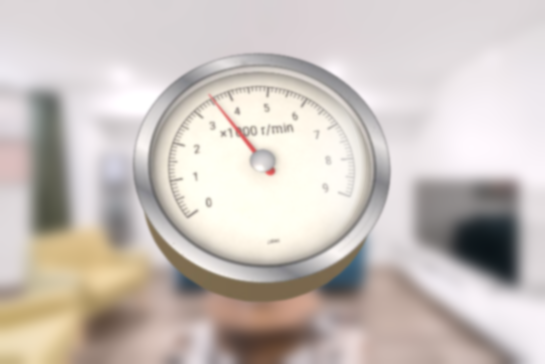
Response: 3500 rpm
